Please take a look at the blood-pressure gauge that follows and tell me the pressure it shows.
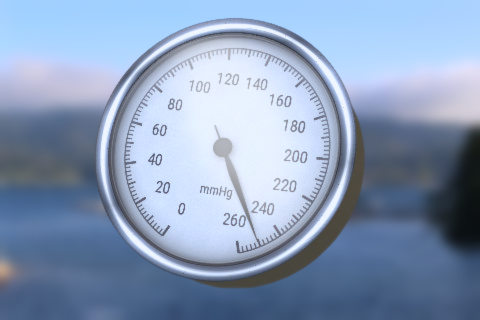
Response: 250 mmHg
